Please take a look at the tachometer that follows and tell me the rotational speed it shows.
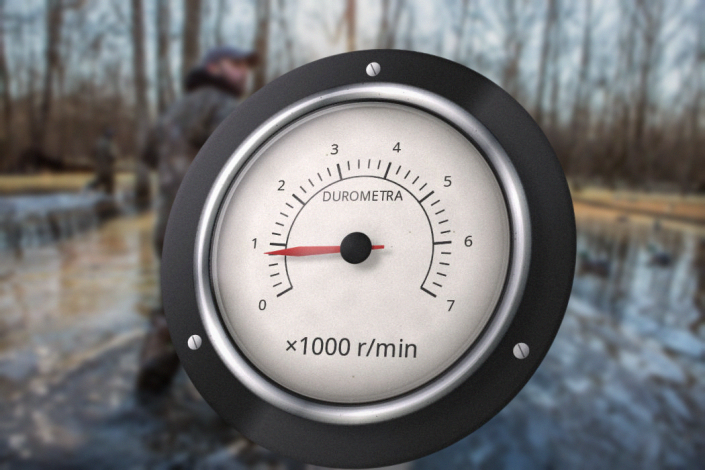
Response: 800 rpm
